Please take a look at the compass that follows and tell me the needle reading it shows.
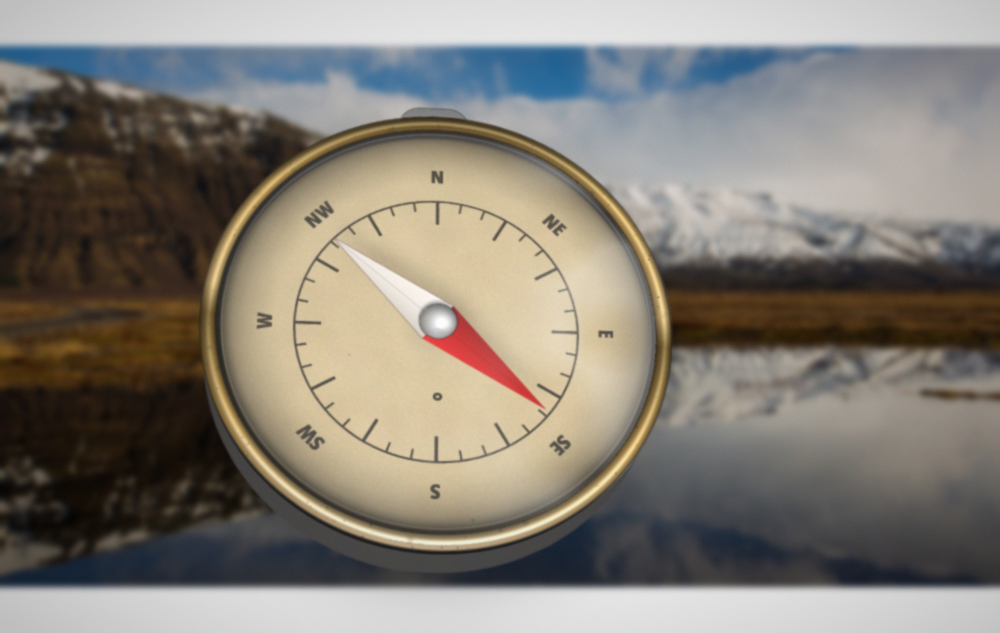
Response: 130 °
